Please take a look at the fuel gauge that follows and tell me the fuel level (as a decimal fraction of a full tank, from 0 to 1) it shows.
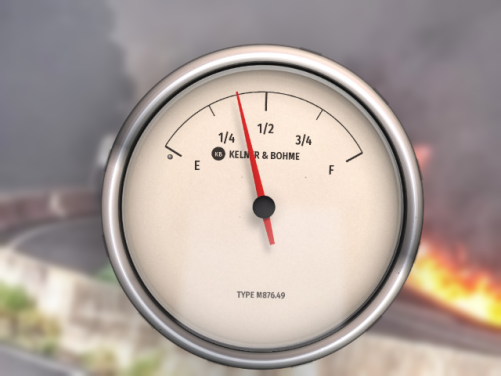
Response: 0.375
